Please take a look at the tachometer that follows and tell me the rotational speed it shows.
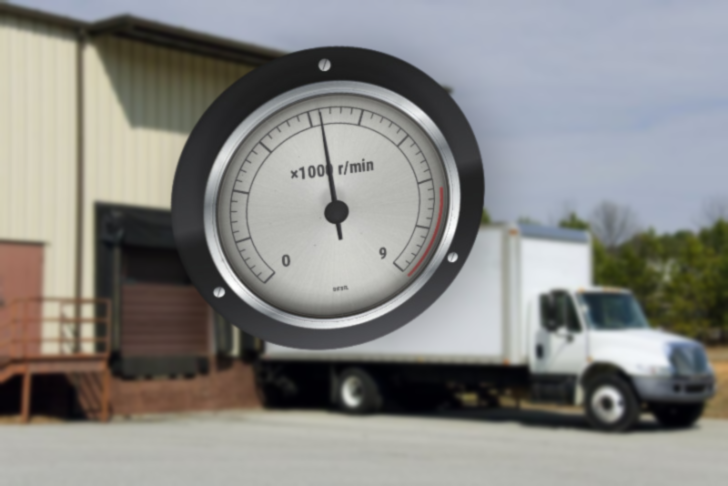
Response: 4200 rpm
